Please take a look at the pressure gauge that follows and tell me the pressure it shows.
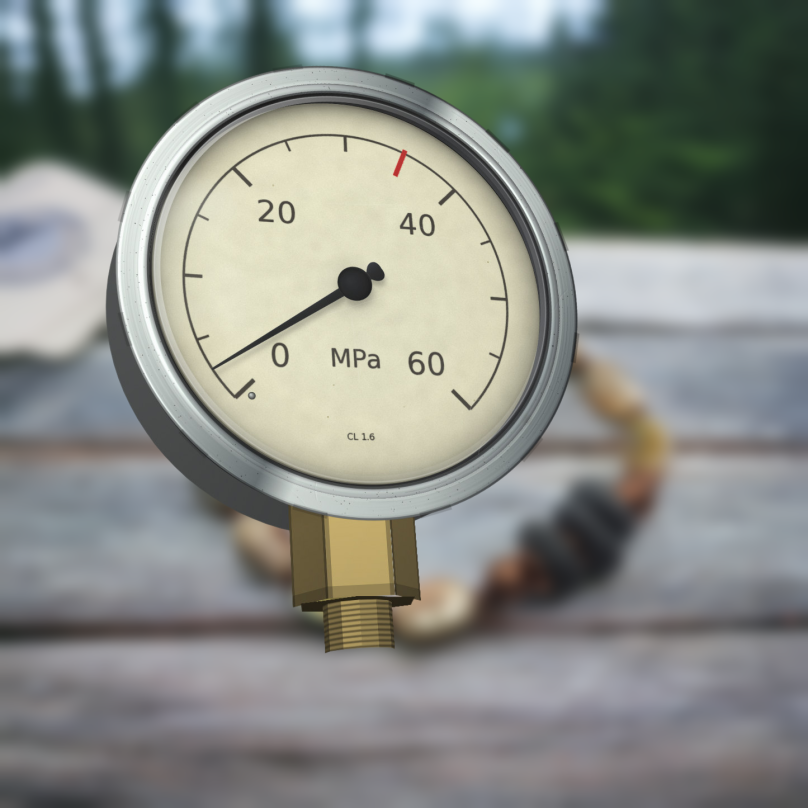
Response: 2.5 MPa
